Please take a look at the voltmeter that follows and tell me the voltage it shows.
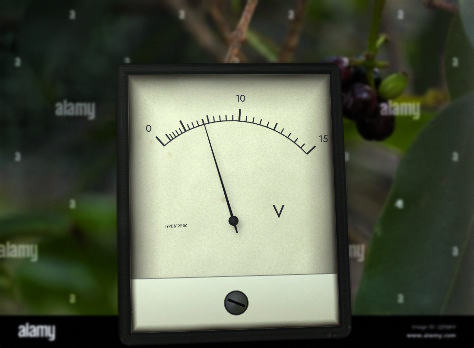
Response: 7 V
